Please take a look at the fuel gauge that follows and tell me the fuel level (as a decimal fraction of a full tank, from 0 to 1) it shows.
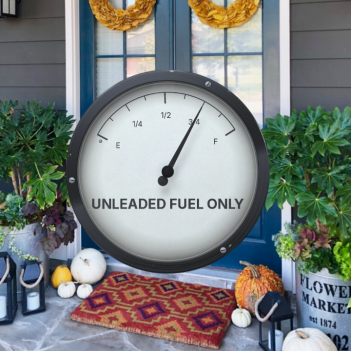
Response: 0.75
